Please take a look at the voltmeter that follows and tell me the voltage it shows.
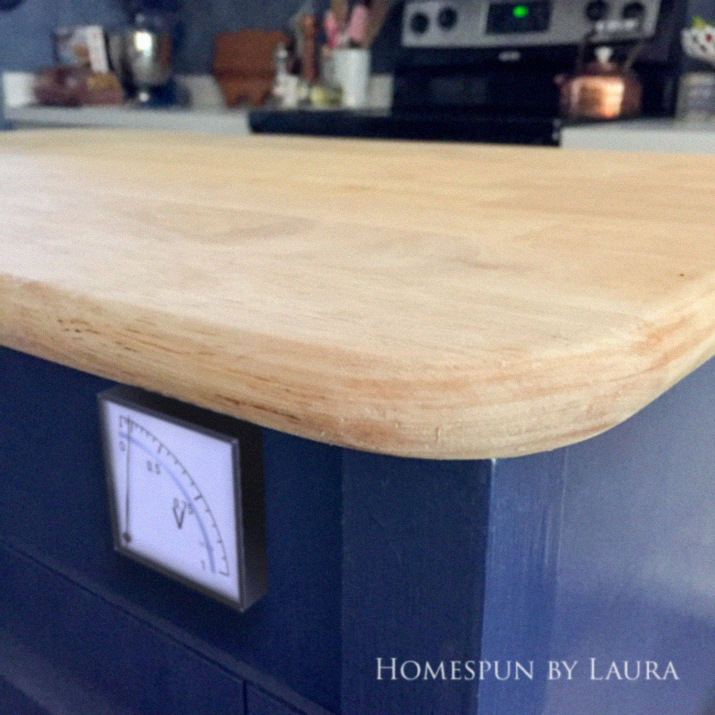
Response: 0.25 V
